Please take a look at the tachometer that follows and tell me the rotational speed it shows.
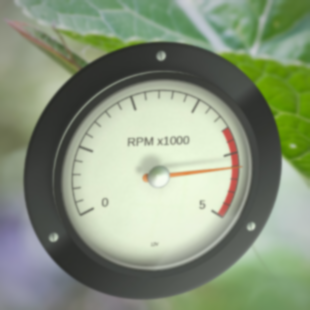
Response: 4200 rpm
